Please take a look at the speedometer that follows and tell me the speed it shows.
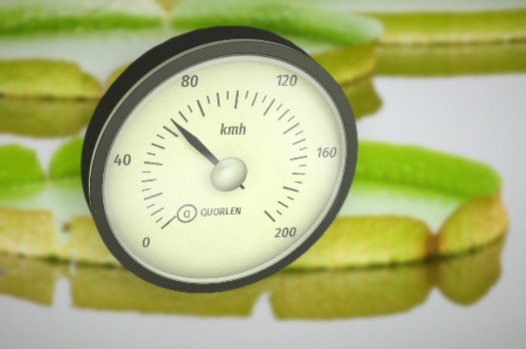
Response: 65 km/h
